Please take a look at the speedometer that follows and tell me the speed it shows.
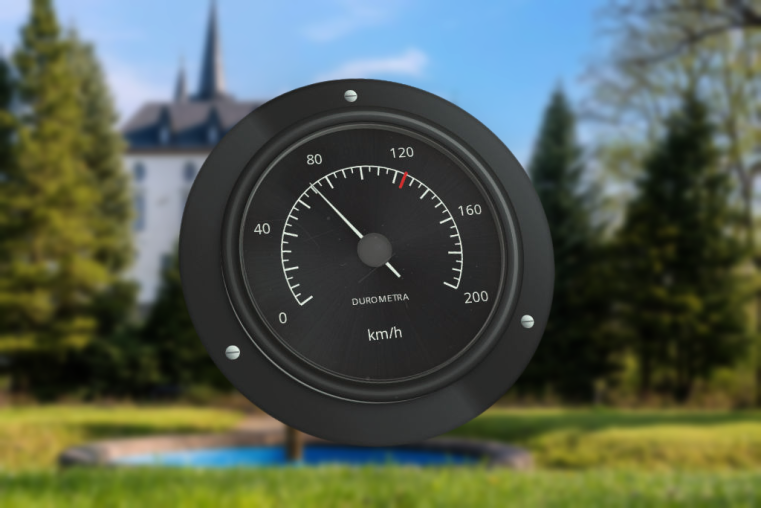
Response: 70 km/h
